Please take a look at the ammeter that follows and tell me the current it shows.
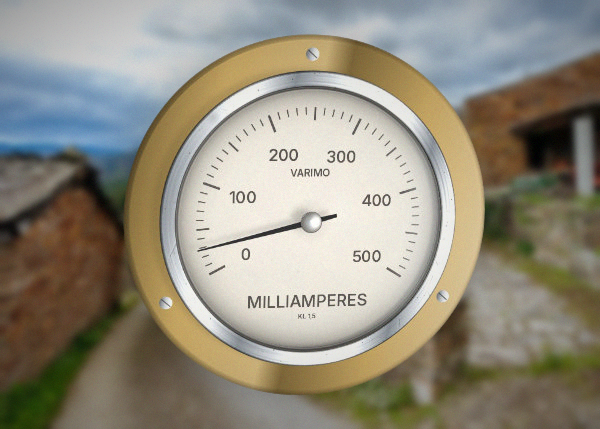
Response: 30 mA
